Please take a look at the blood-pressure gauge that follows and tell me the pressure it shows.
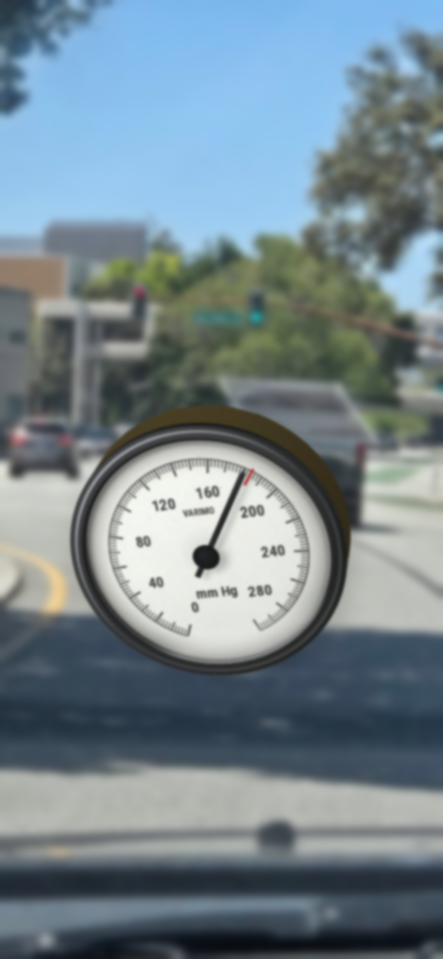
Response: 180 mmHg
